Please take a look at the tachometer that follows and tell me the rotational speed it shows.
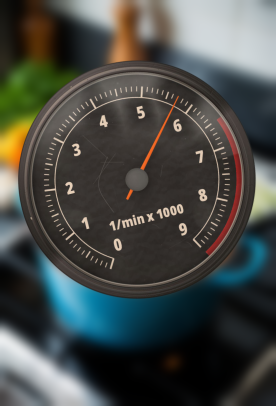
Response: 5700 rpm
